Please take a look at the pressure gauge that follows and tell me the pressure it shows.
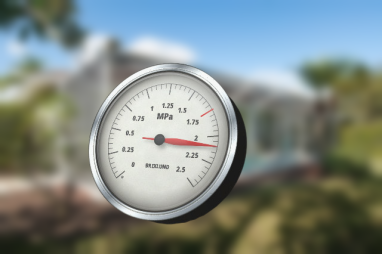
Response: 2.1 MPa
